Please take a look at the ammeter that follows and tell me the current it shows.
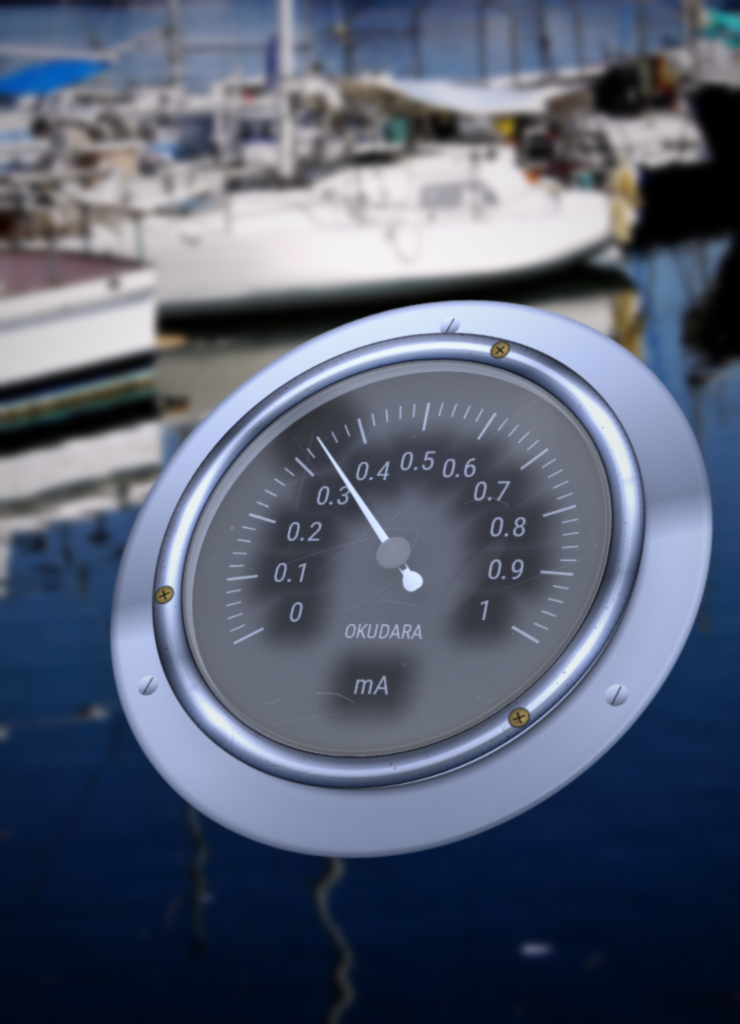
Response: 0.34 mA
